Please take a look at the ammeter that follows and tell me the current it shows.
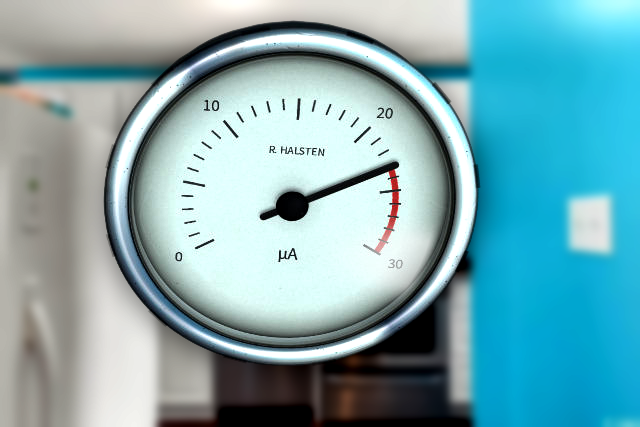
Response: 23 µA
